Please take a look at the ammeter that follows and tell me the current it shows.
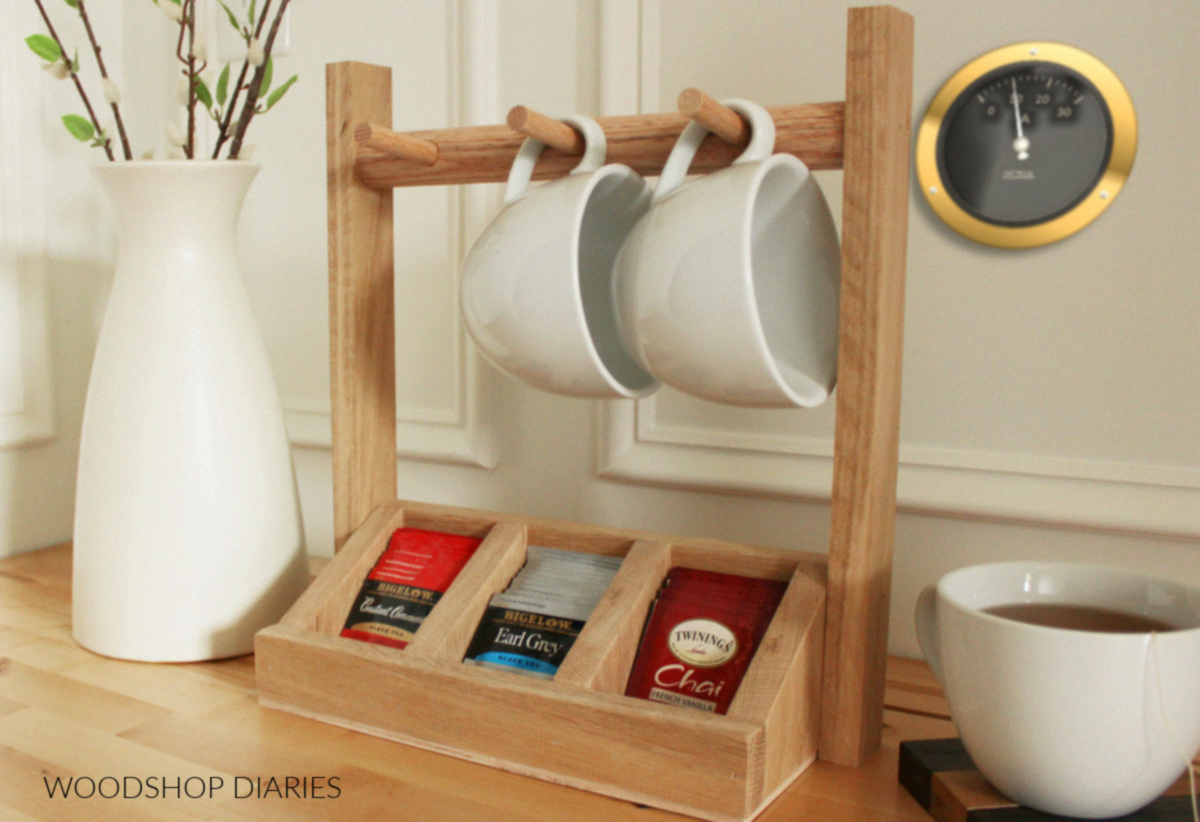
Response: 10 A
